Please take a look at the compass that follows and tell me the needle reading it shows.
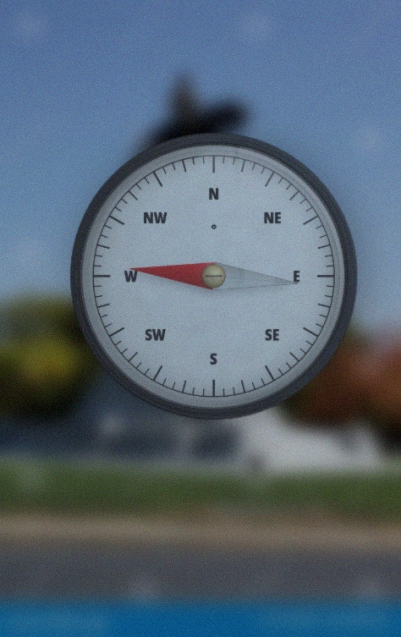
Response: 275 °
